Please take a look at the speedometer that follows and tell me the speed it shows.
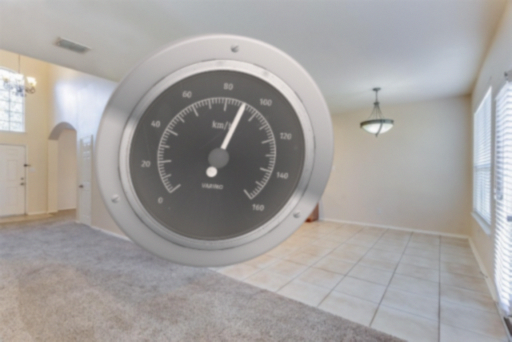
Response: 90 km/h
